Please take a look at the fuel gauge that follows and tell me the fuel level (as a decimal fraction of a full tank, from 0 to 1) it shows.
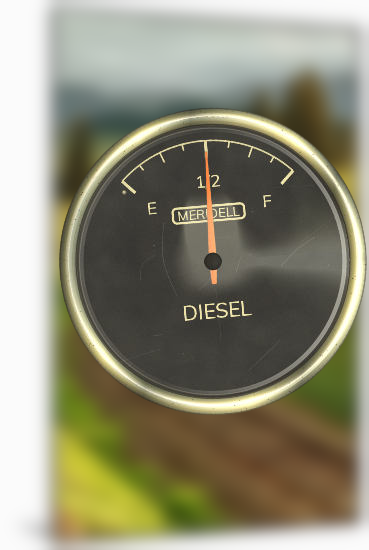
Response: 0.5
